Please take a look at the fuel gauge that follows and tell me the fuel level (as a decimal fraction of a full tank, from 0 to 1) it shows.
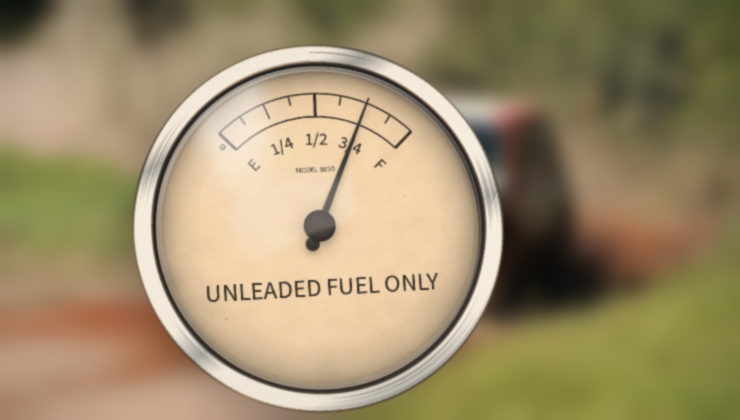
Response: 0.75
